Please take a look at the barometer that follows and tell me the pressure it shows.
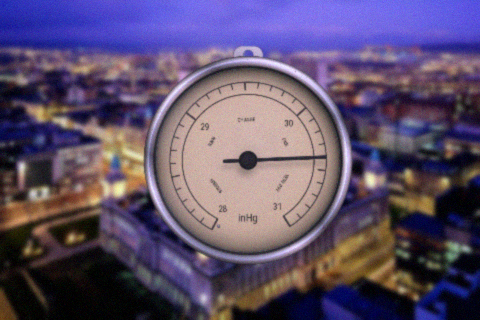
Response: 30.4 inHg
